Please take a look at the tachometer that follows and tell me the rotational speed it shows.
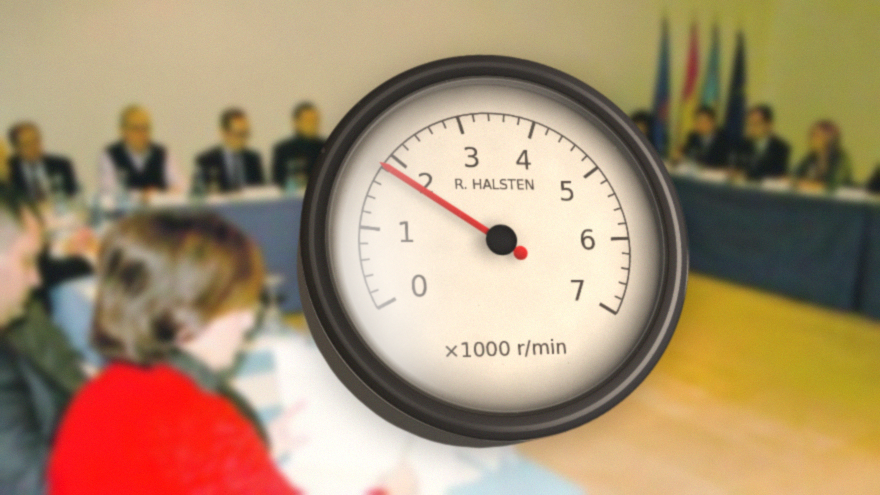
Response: 1800 rpm
